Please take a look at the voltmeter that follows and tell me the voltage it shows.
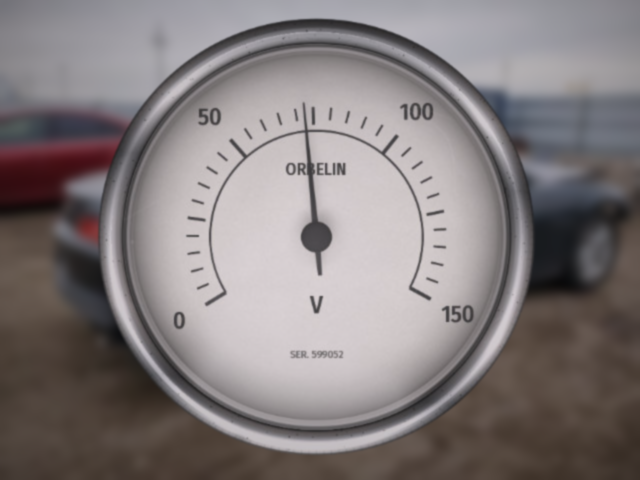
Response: 72.5 V
